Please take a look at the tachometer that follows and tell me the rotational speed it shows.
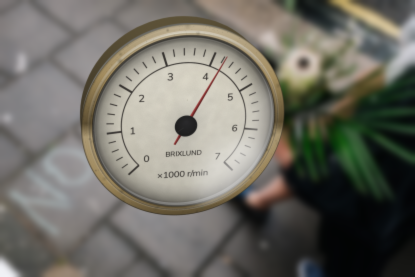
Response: 4200 rpm
